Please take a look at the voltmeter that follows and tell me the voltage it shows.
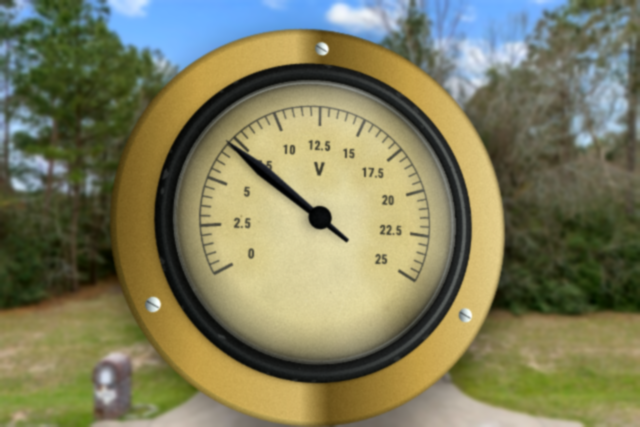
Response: 7 V
